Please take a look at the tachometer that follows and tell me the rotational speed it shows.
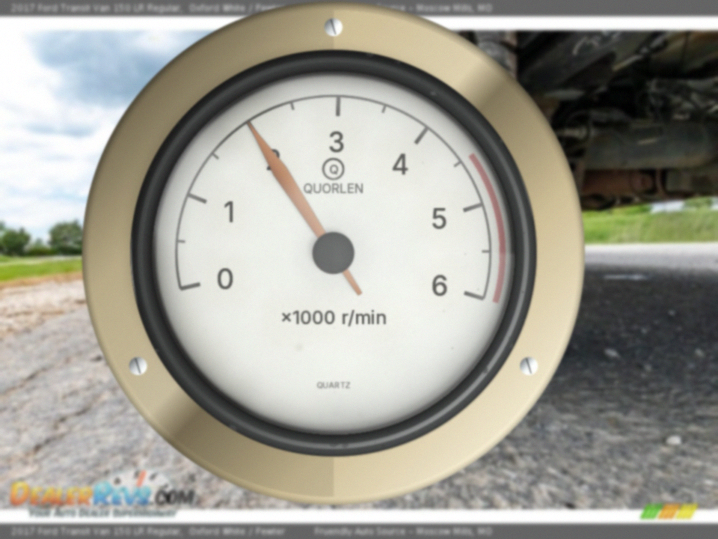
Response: 2000 rpm
